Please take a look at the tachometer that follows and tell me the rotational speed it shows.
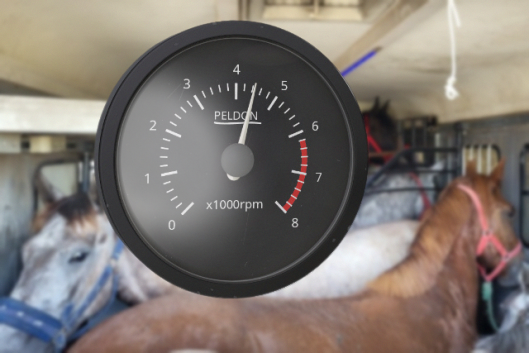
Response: 4400 rpm
